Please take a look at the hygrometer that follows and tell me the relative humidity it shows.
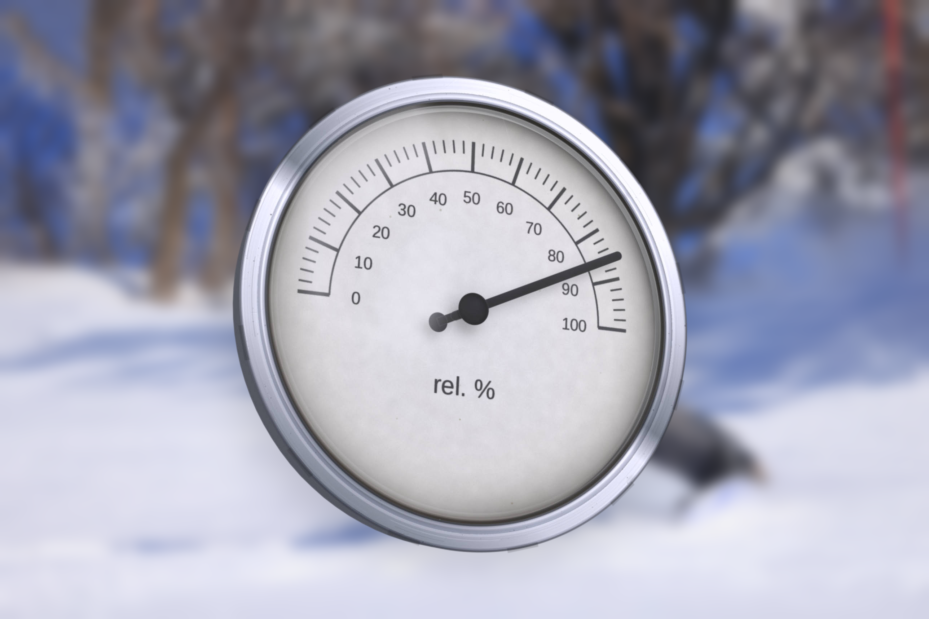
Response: 86 %
